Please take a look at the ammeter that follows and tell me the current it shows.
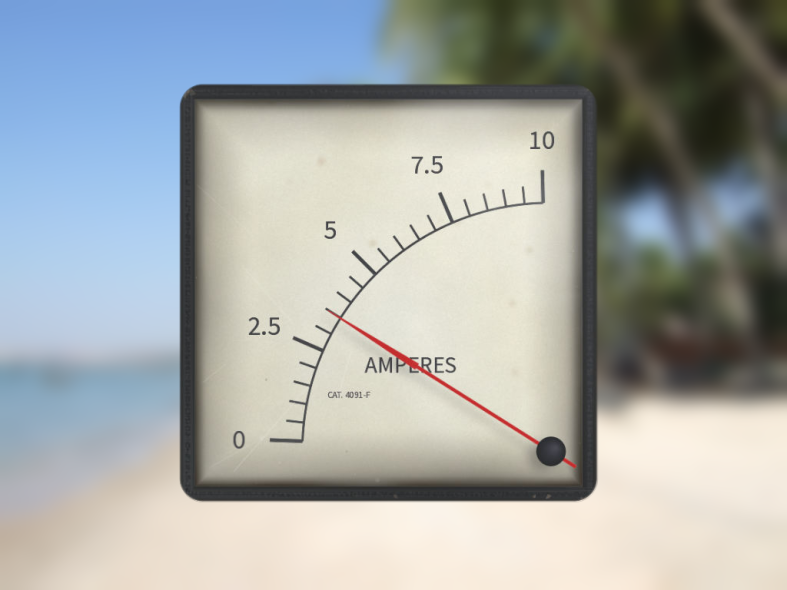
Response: 3.5 A
